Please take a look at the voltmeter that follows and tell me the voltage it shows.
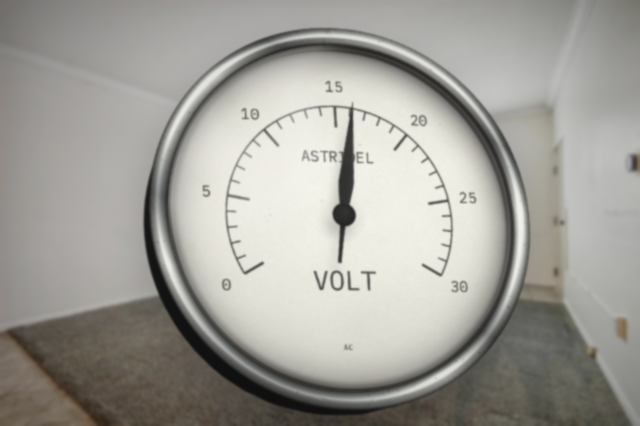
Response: 16 V
